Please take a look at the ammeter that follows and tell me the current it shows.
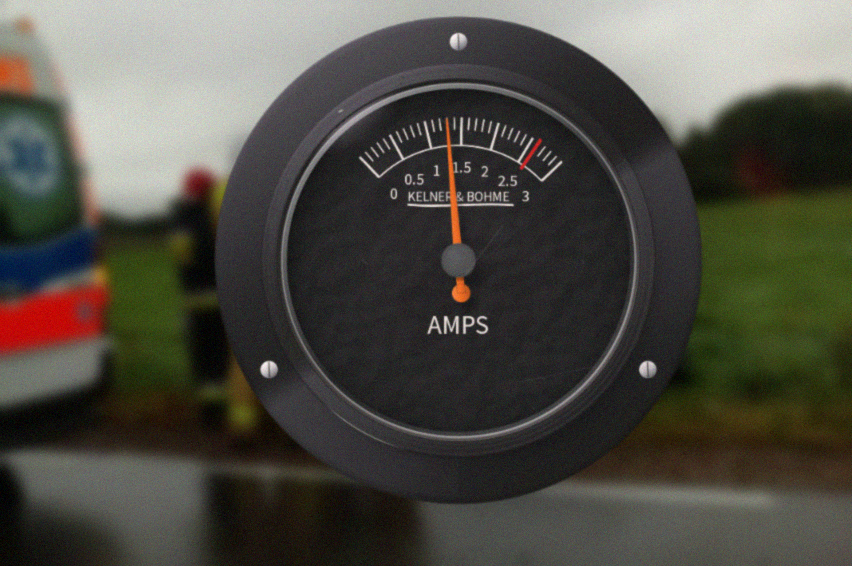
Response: 1.3 A
